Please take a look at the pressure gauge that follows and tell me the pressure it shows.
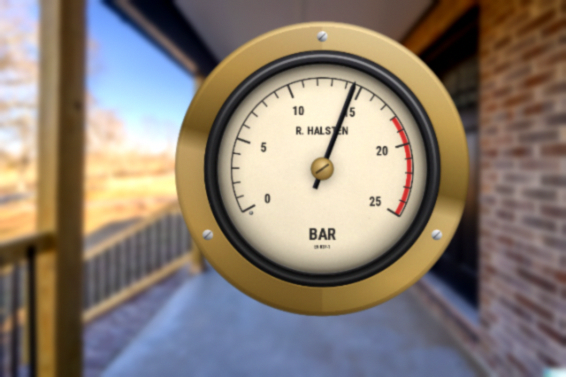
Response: 14.5 bar
